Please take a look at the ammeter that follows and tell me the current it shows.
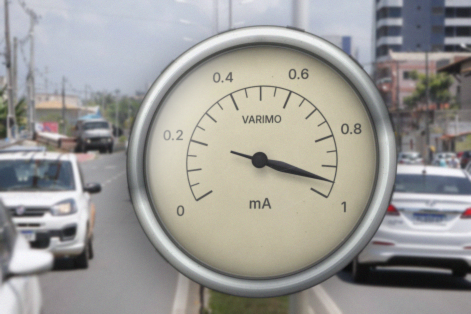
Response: 0.95 mA
